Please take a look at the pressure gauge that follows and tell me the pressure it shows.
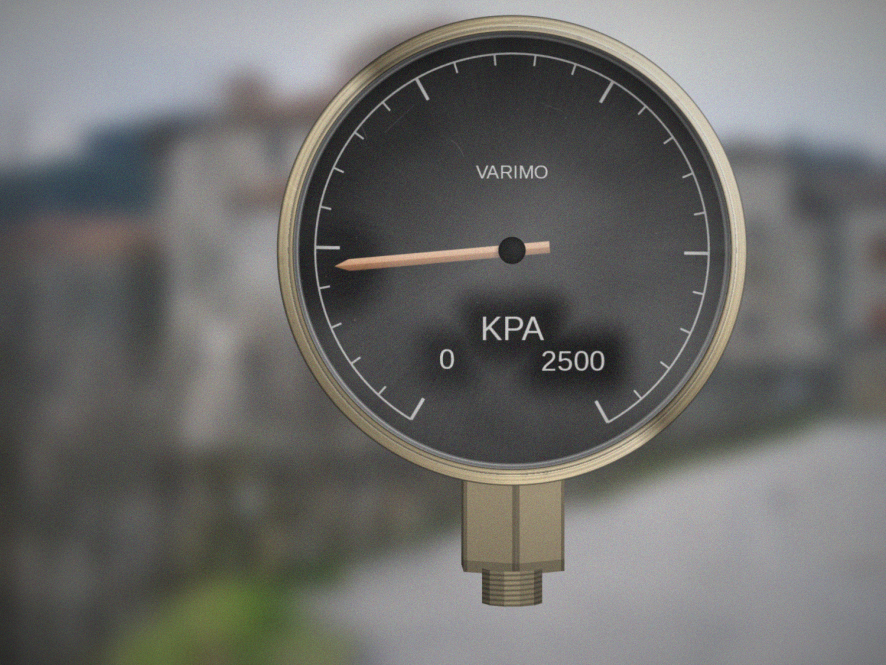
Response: 450 kPa
